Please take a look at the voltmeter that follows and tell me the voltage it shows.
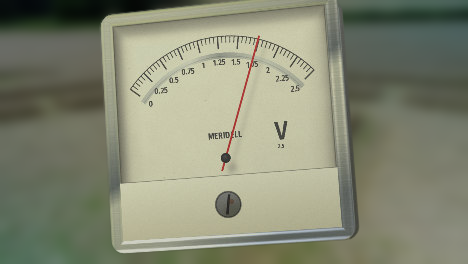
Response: 1.75 V
